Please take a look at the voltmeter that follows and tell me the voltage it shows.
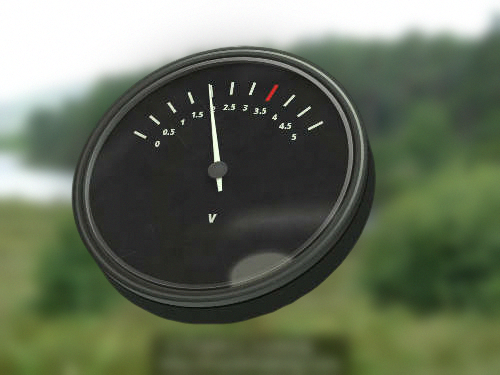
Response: 2 V
